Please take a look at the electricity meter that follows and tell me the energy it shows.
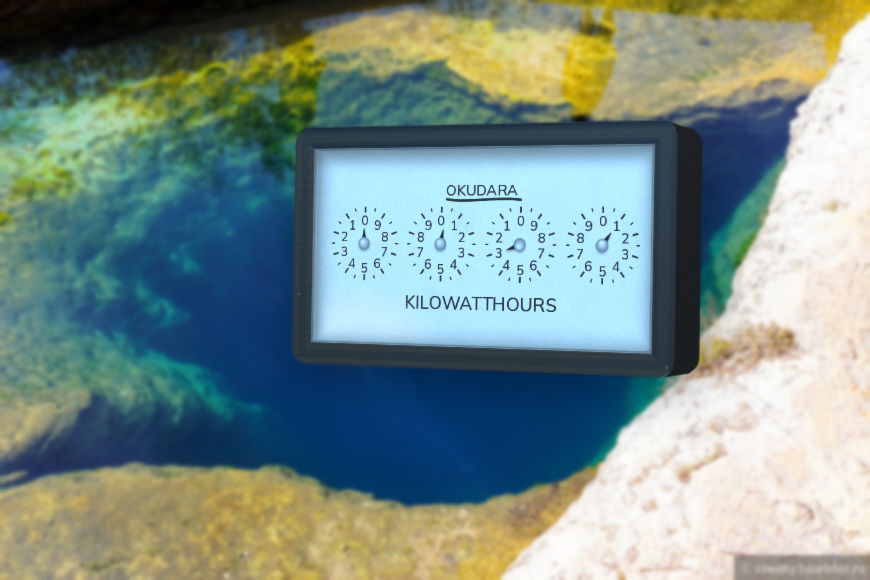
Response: 31 kWh
